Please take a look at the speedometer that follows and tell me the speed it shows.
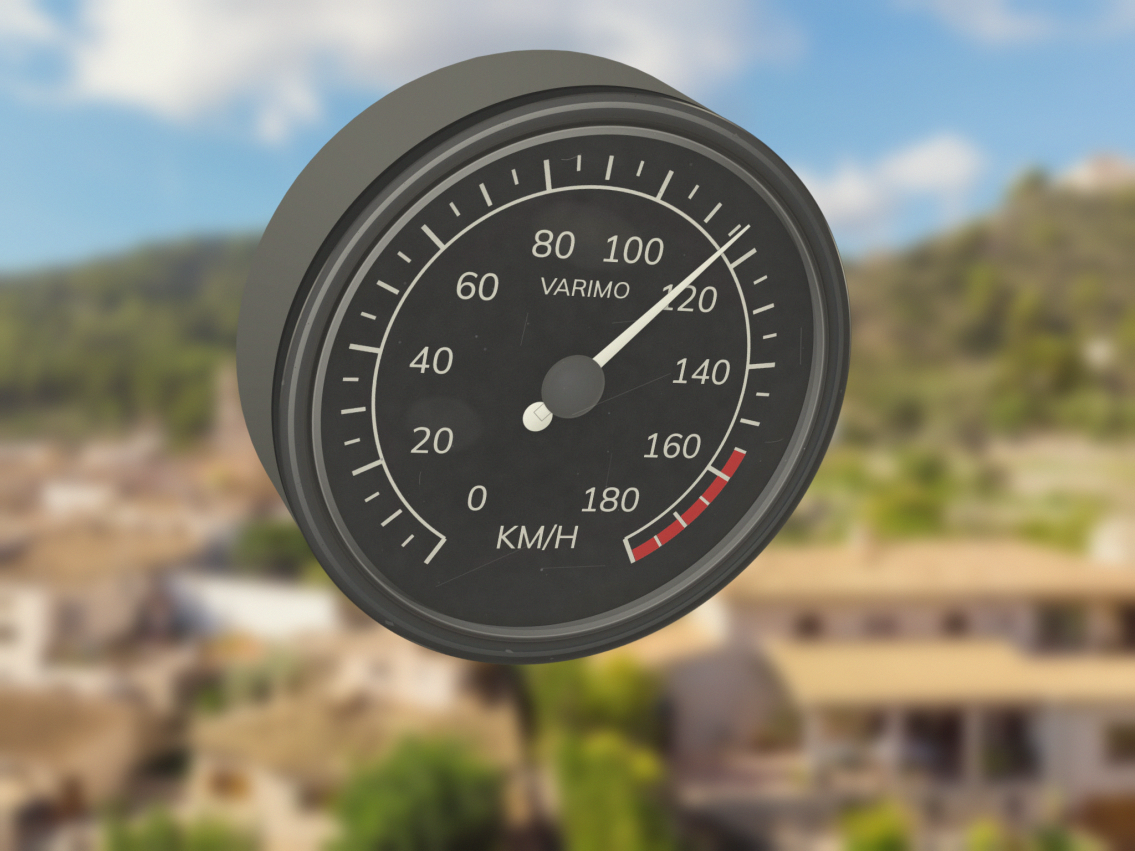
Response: 115 km/h
